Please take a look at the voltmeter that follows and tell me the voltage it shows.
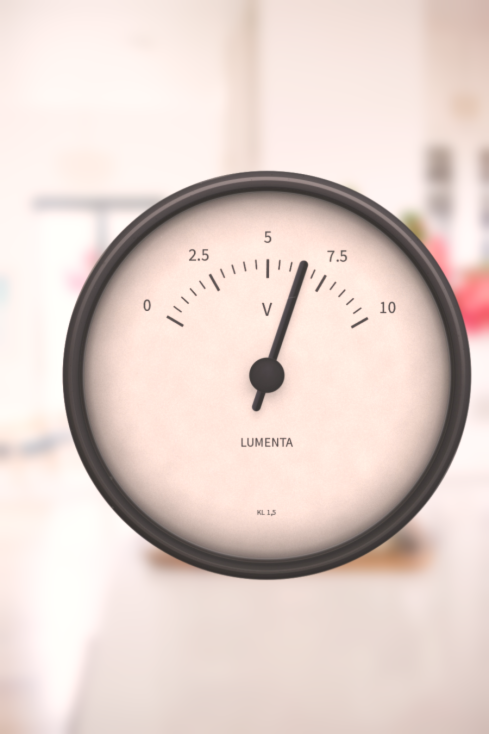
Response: 6.5 V
